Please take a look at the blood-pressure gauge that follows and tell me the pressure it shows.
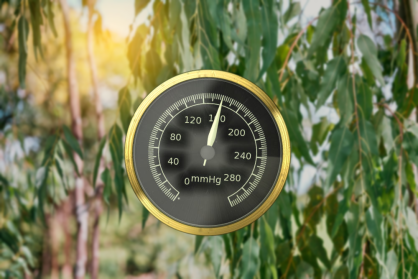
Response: 160 mmHg
